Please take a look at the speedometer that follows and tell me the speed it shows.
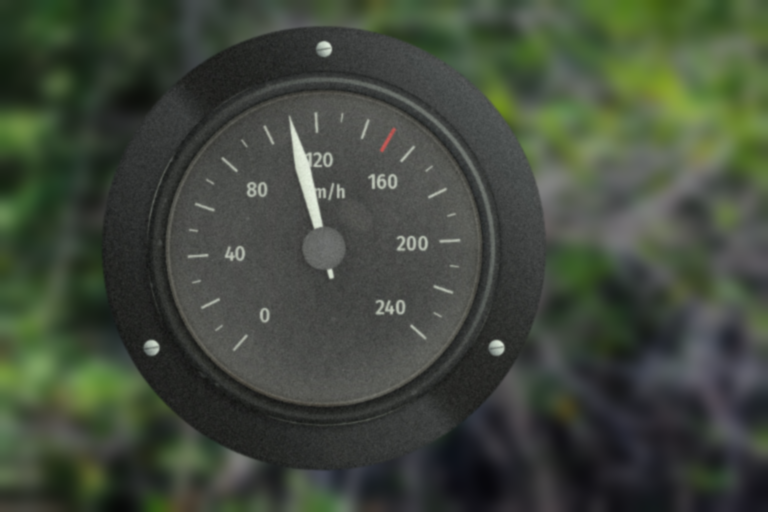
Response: 110 km/h
